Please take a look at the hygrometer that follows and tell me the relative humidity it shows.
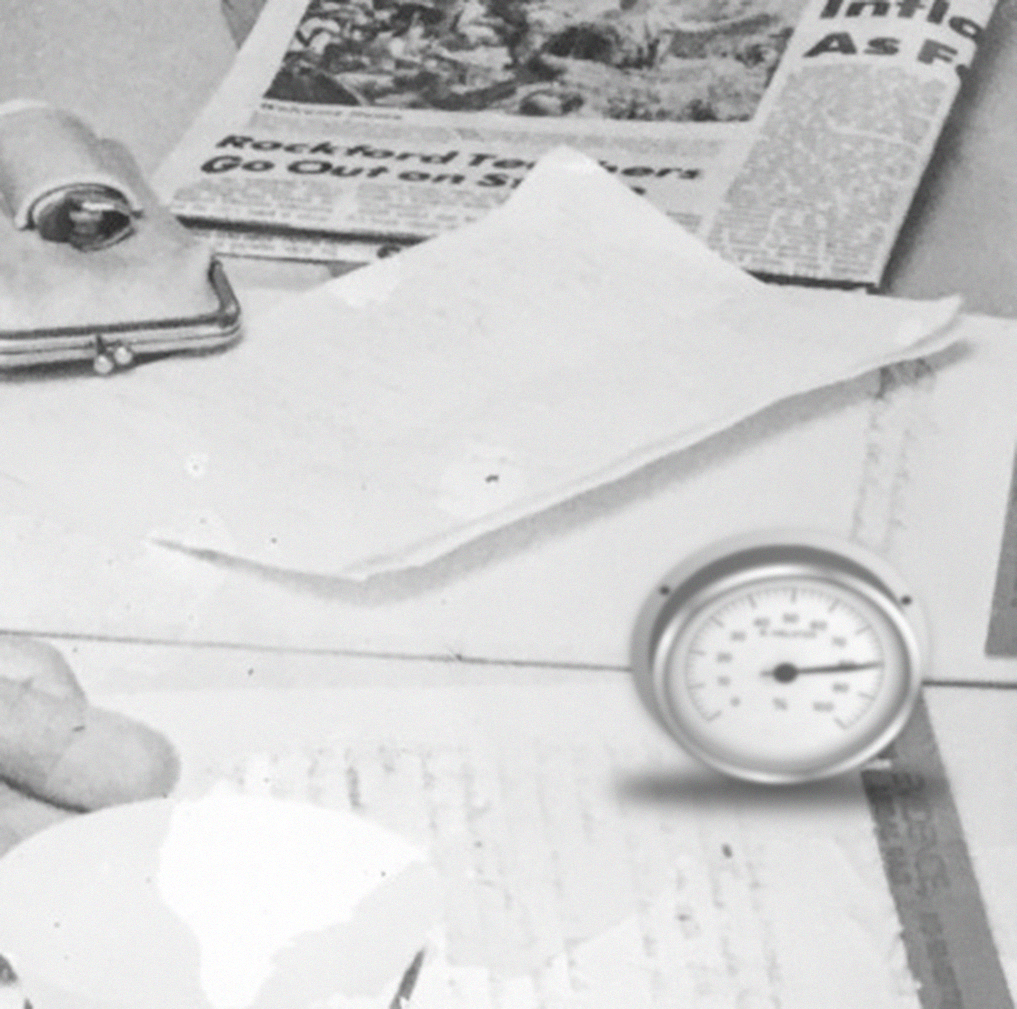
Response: 80 %
